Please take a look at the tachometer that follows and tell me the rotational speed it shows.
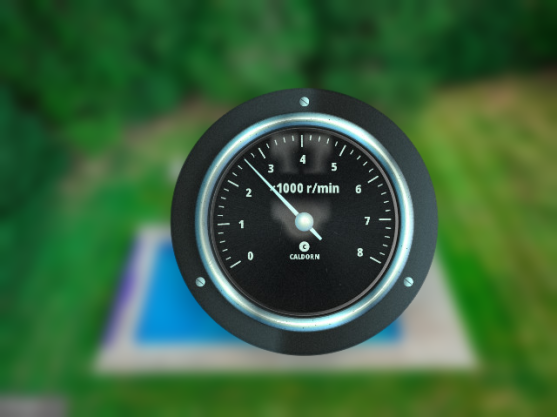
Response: 2600 rpm
